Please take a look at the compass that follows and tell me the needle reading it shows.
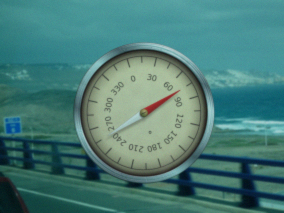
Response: 75 °
